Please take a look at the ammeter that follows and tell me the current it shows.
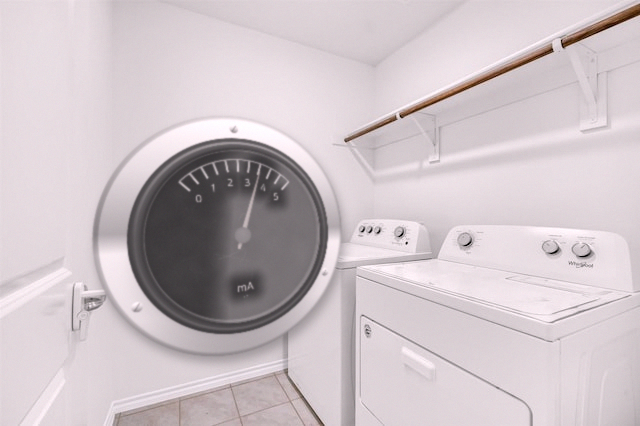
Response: 3.5 mA
